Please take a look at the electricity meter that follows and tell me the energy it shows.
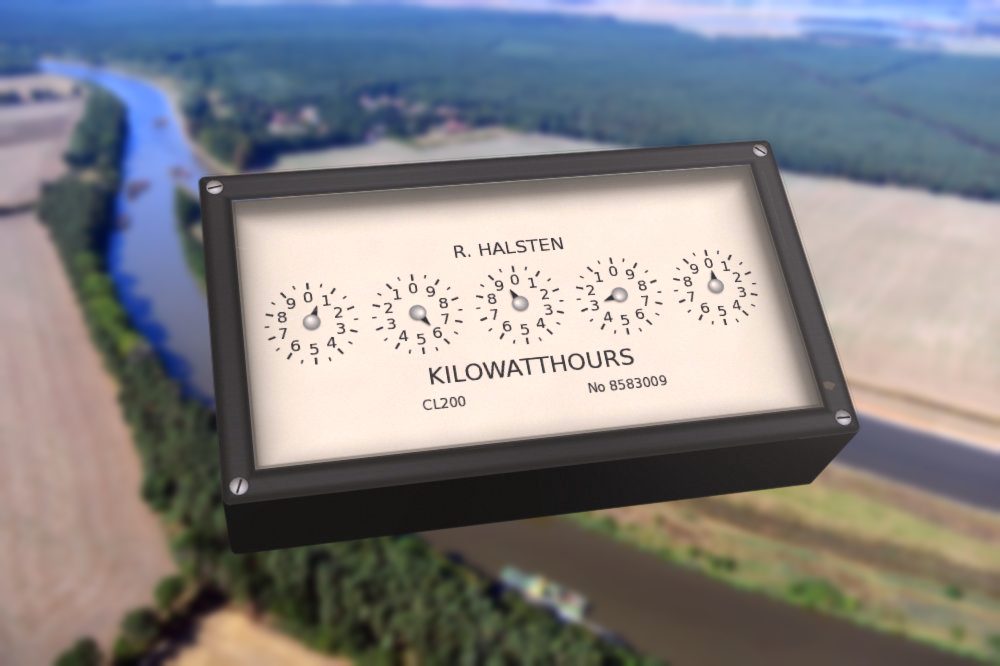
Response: 5930 kWh
